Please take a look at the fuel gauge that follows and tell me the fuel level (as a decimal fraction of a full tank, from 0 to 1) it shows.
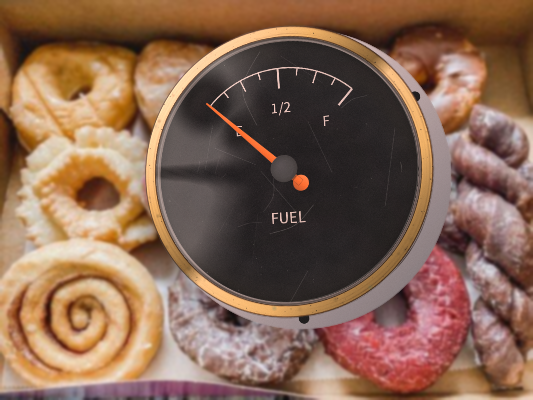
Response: 0
